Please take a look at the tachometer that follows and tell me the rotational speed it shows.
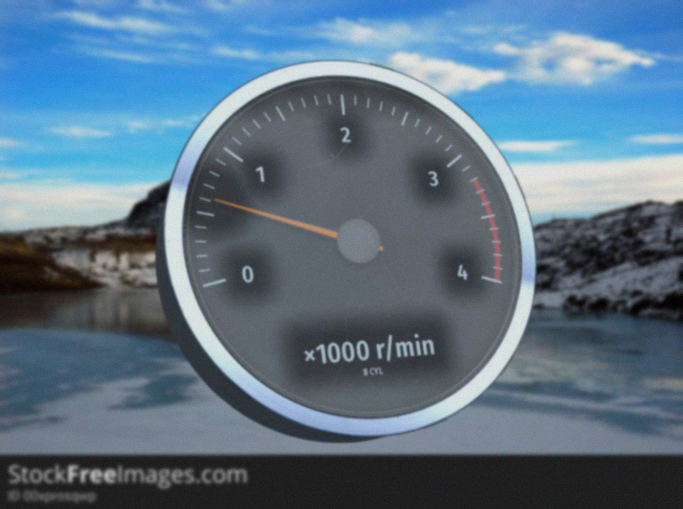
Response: 600 rpm
